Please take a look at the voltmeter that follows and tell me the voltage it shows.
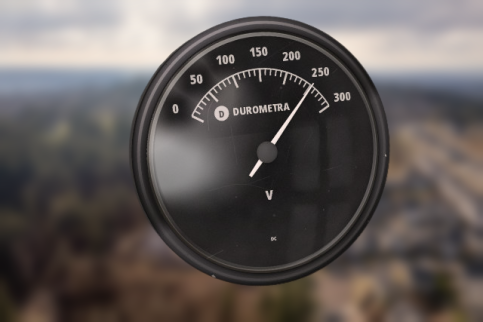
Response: 250 V
